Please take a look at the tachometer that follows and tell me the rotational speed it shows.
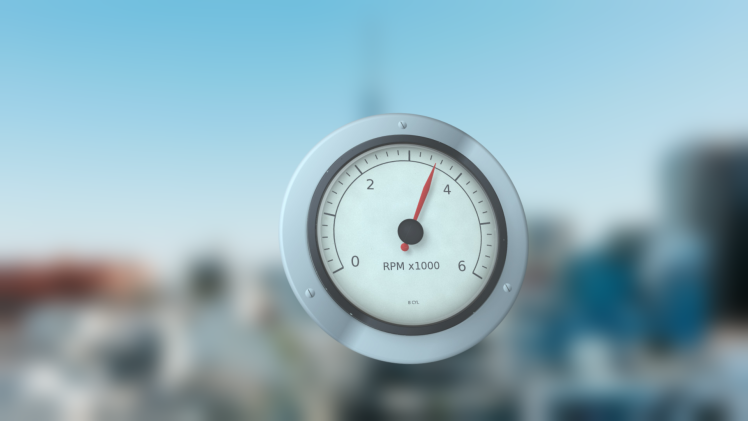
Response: 3500 rpm
